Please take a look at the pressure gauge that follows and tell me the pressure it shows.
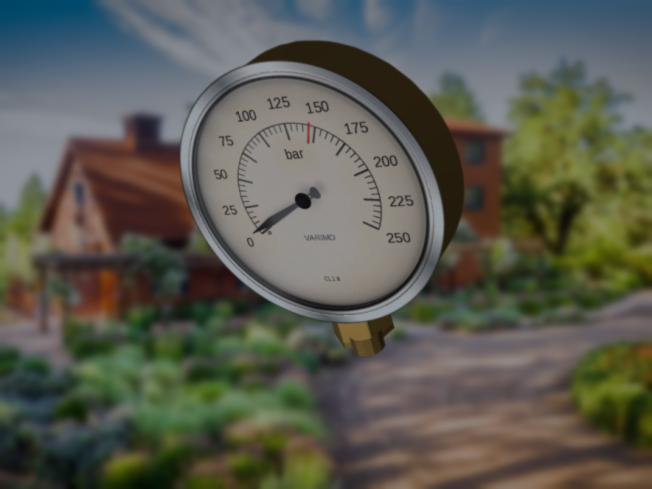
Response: 5 bar
